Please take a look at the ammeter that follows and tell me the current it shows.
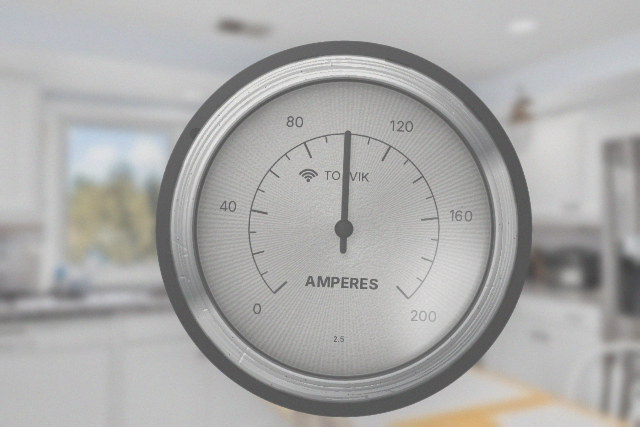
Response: 100 A
